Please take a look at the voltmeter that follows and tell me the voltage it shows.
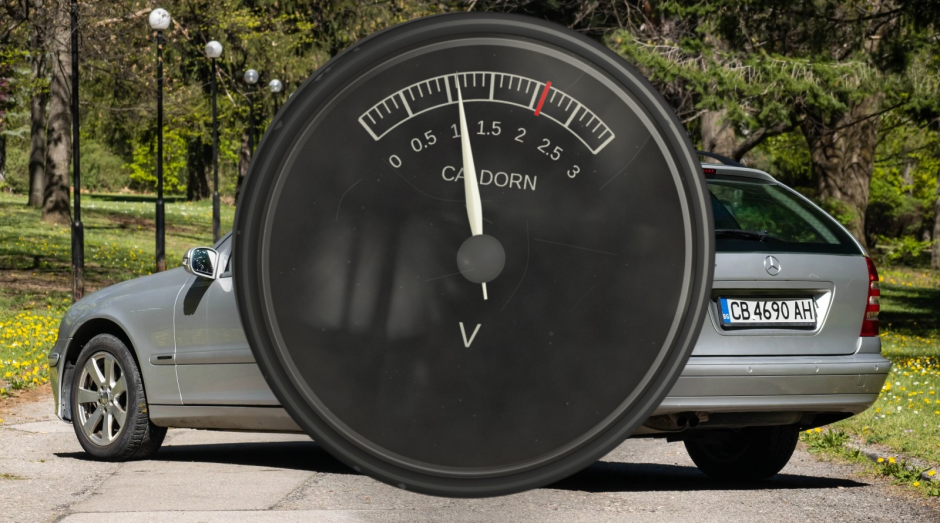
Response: 1.1 V
